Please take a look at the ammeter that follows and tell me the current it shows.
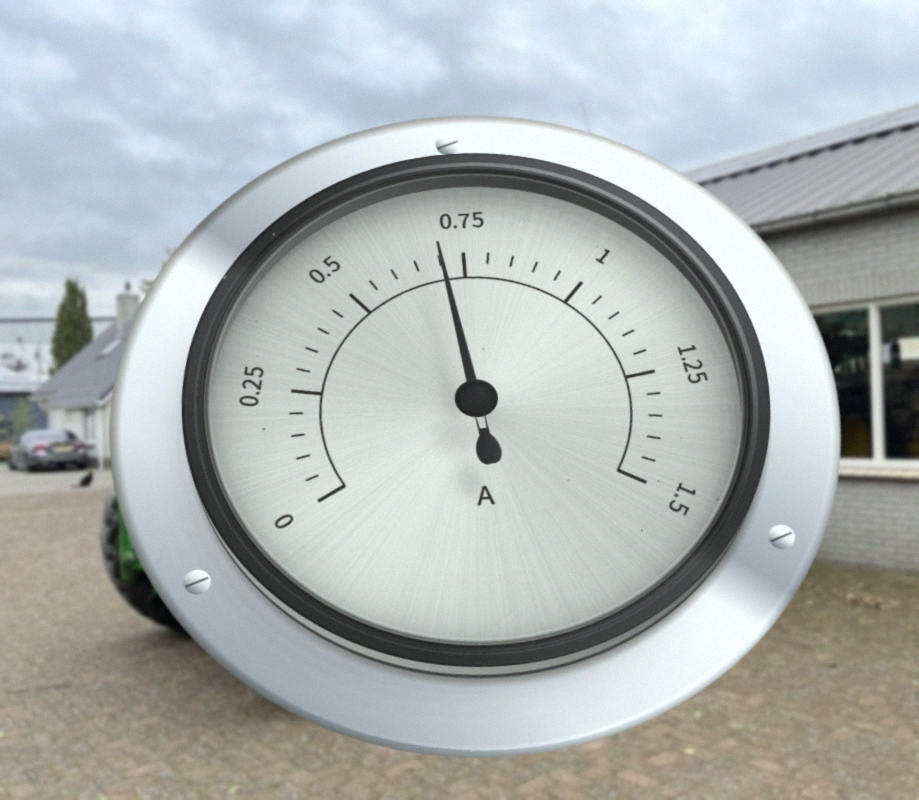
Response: 0.7 A
